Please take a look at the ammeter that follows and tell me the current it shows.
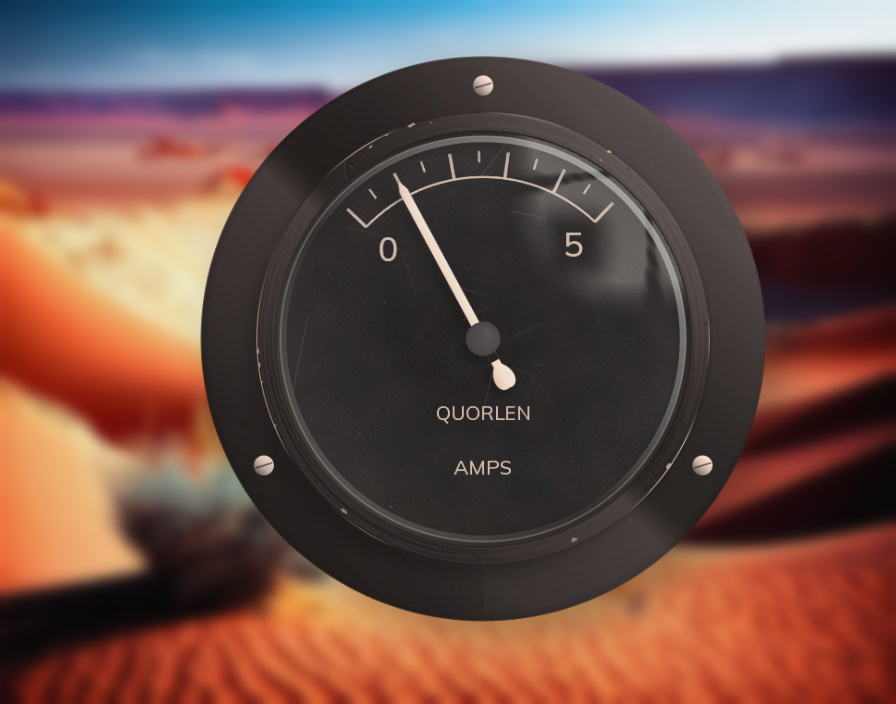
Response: 1 A
